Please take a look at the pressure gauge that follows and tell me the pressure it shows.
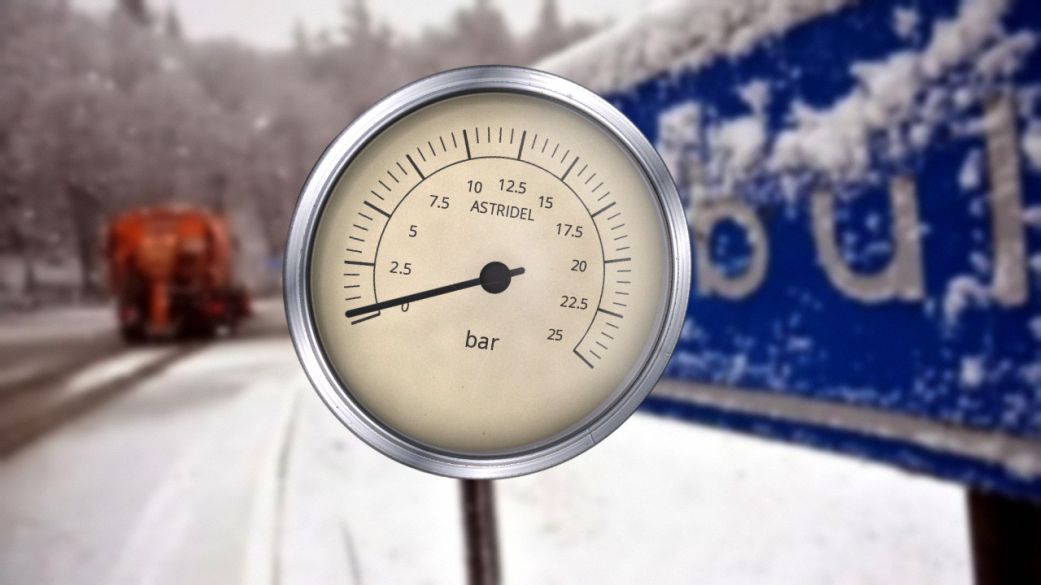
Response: 0.5 bar
